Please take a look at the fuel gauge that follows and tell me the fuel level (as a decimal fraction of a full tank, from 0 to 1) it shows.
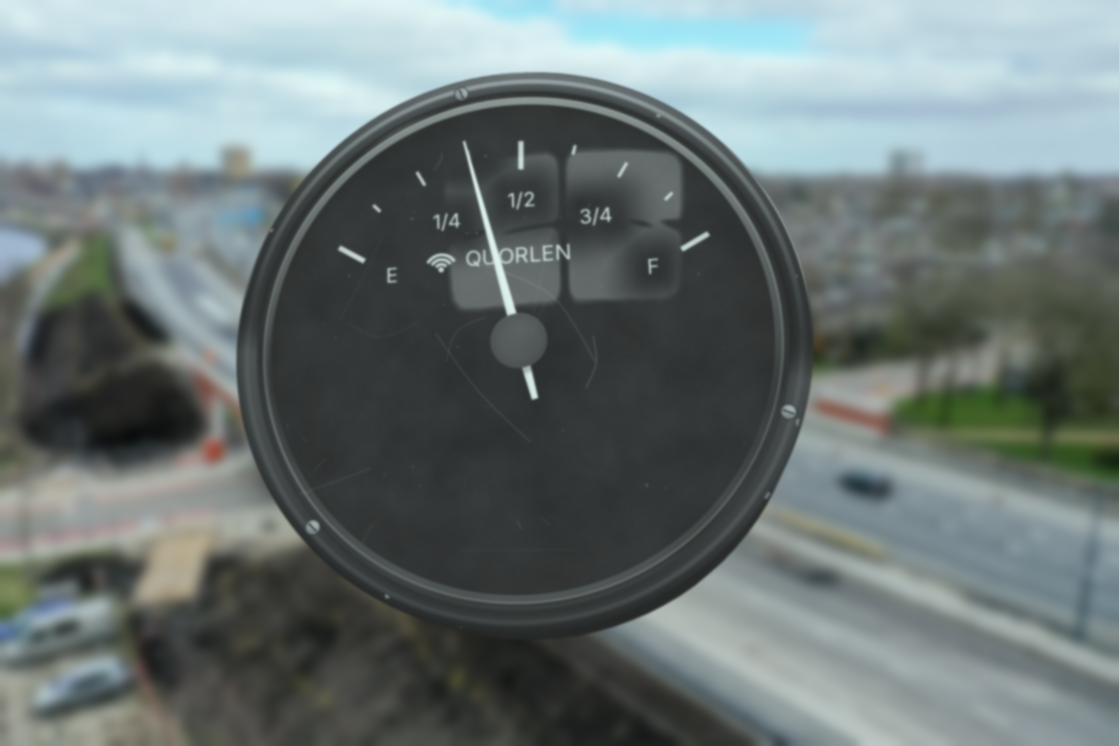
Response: 0.375
